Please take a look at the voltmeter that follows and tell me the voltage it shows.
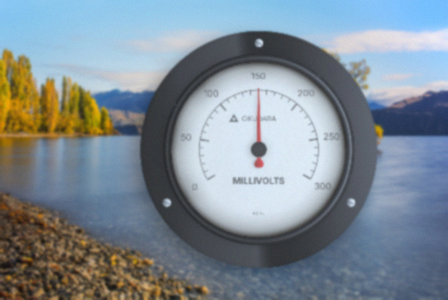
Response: 150 mV
